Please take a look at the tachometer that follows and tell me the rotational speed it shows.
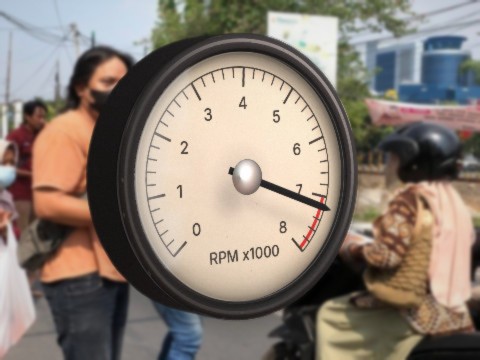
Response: 7200 rpm
